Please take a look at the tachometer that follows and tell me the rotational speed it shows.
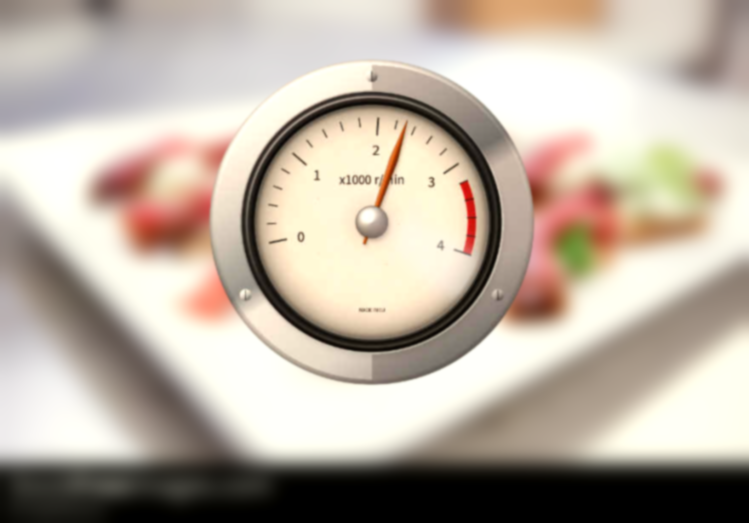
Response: 2300 rpm
